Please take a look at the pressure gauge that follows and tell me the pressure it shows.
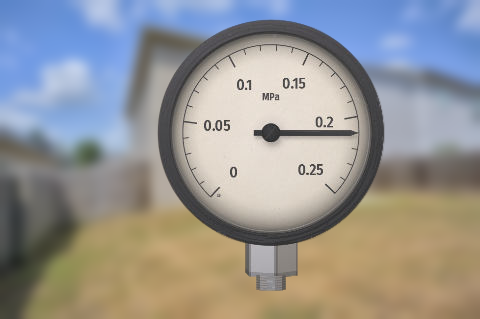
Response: 0.21 MPa
